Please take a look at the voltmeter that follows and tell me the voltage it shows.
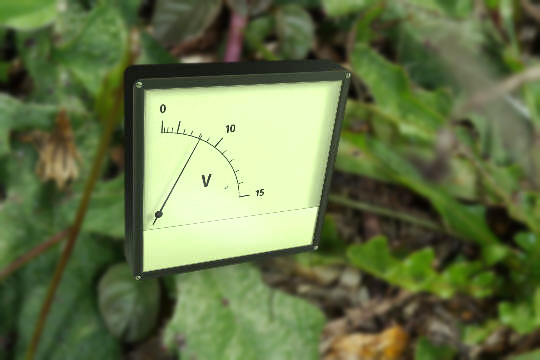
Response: 8 V
